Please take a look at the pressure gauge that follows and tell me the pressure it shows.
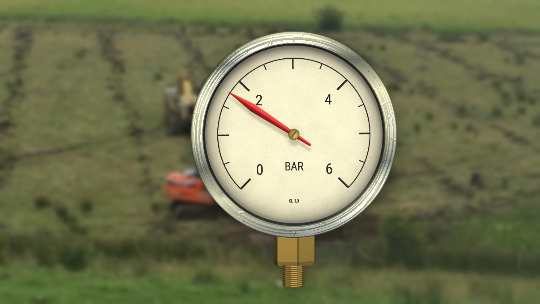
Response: 1.75 bar
